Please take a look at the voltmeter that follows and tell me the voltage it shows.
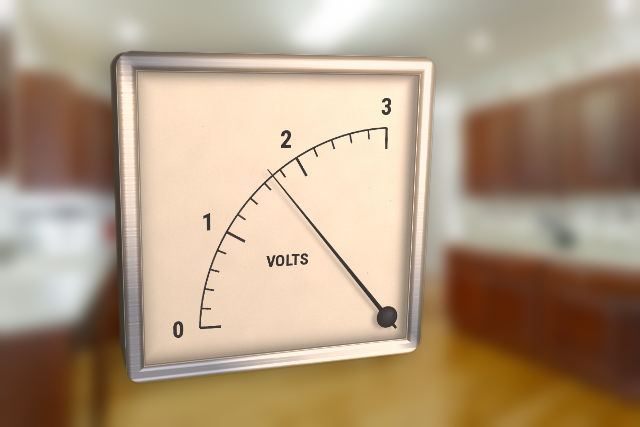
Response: 1.7 V
